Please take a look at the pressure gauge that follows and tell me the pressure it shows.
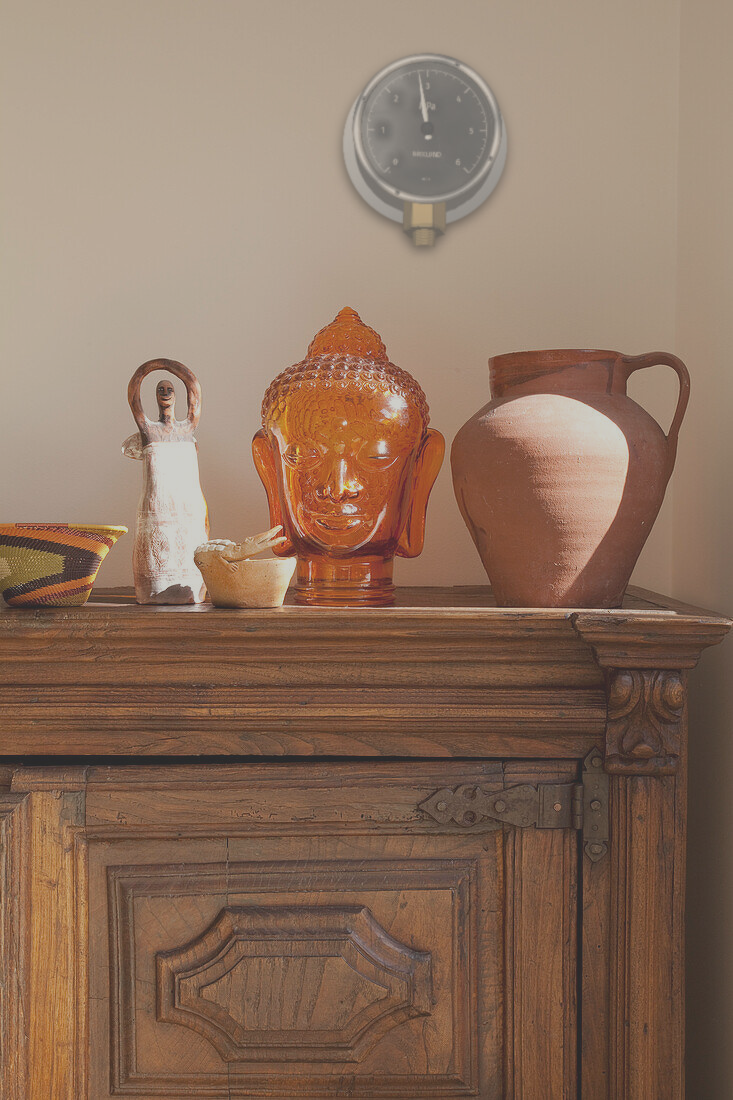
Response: 2.8 MPa
